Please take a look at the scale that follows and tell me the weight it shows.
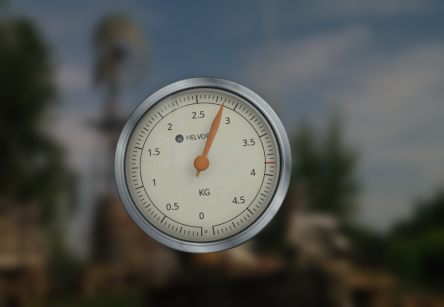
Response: 2.85 kg
